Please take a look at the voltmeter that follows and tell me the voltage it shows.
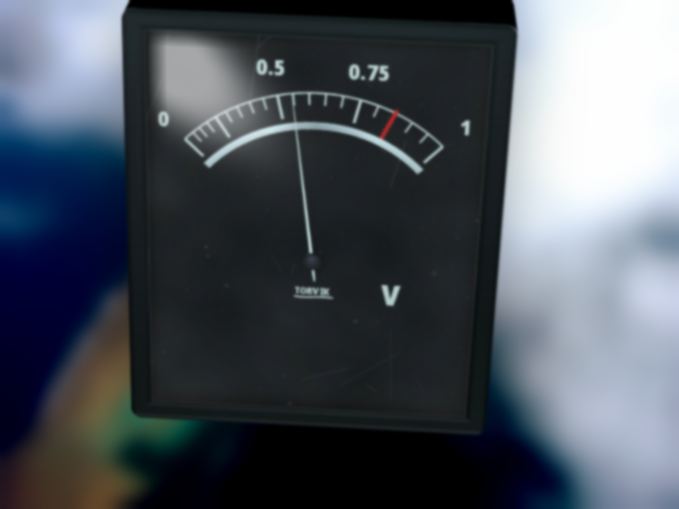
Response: 0.55 V
